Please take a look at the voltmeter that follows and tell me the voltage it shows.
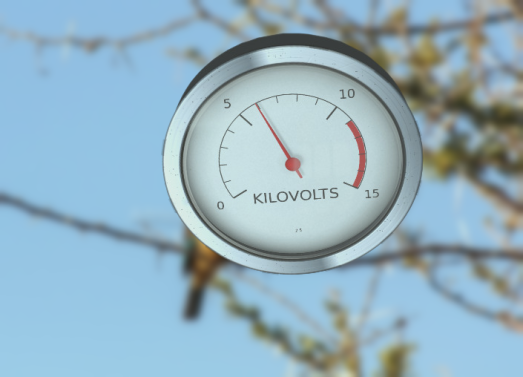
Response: 6 kV
